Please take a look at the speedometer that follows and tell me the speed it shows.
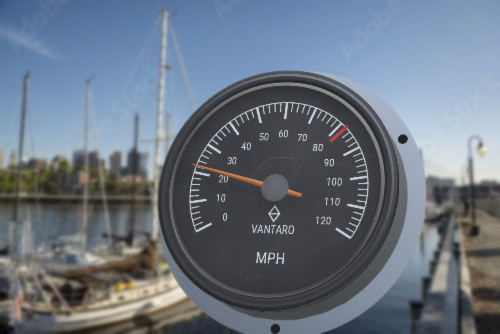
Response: 22 mph
